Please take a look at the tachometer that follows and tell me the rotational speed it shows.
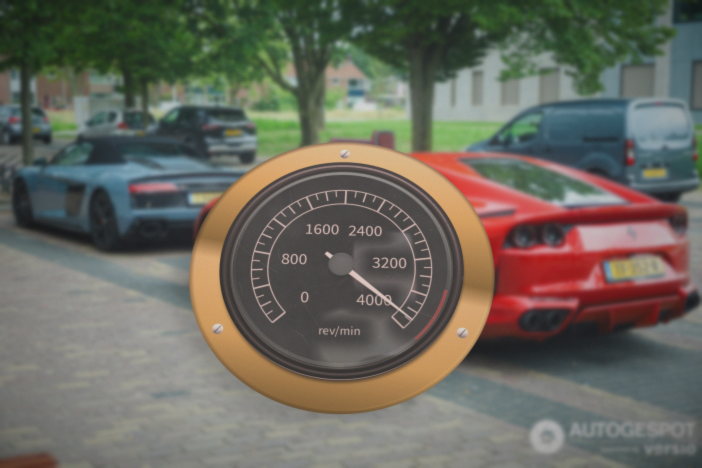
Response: 3900 rpm
